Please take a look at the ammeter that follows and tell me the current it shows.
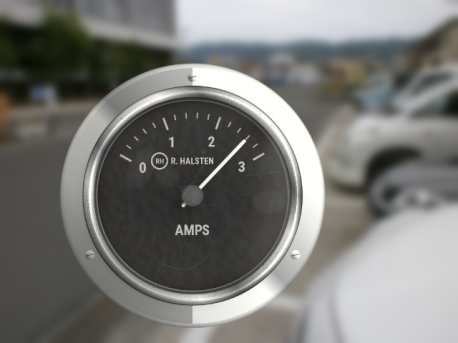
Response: 2.6 A
